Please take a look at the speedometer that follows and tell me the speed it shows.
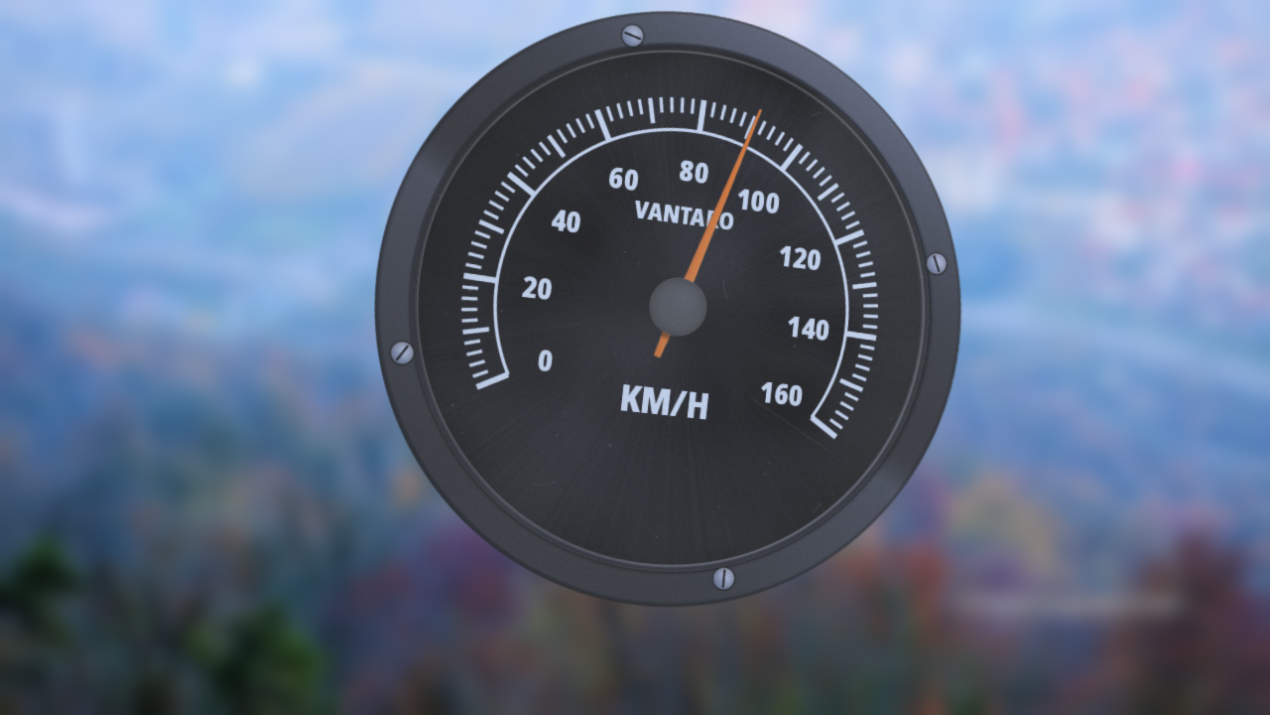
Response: 90 km/h
